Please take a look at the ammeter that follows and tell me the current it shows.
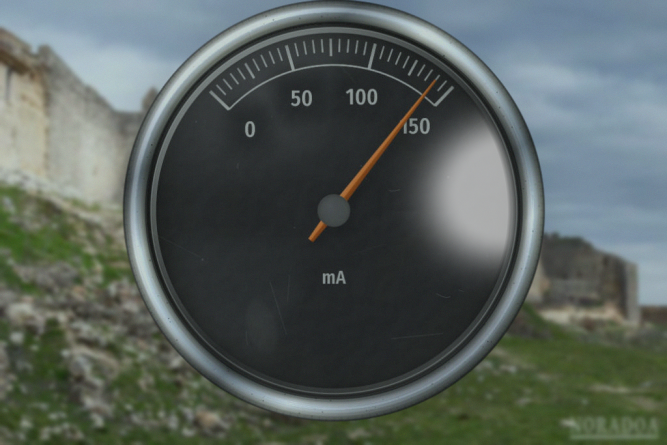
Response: 140 mA
